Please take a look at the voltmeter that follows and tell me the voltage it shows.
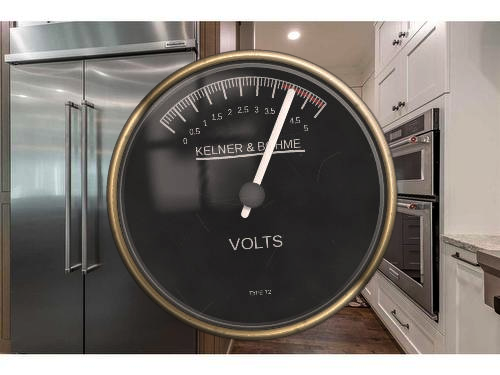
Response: 4 V
